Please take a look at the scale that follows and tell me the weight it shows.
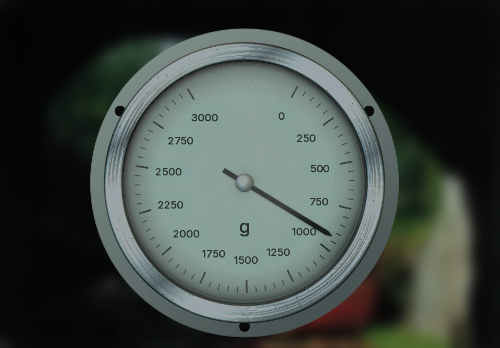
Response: 925 g
